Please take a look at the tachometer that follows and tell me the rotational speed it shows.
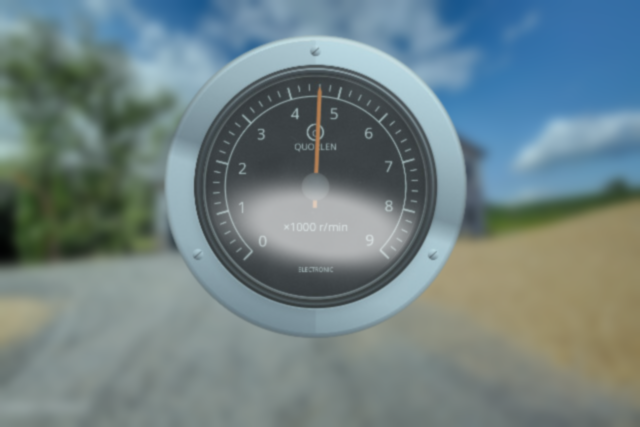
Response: 4600 rpm
